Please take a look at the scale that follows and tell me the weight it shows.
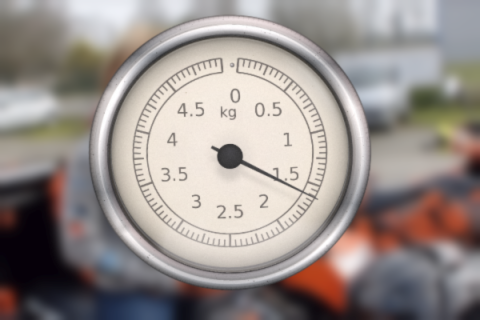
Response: 1.6 kg
